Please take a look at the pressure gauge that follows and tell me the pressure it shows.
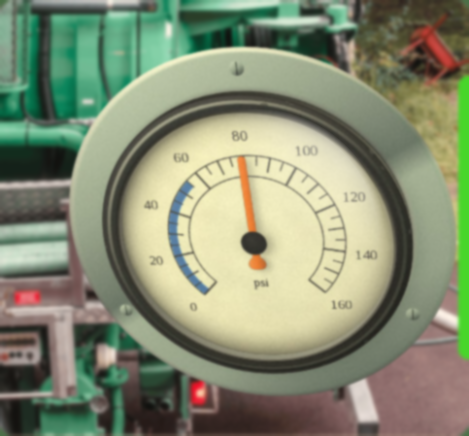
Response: 80 psi
